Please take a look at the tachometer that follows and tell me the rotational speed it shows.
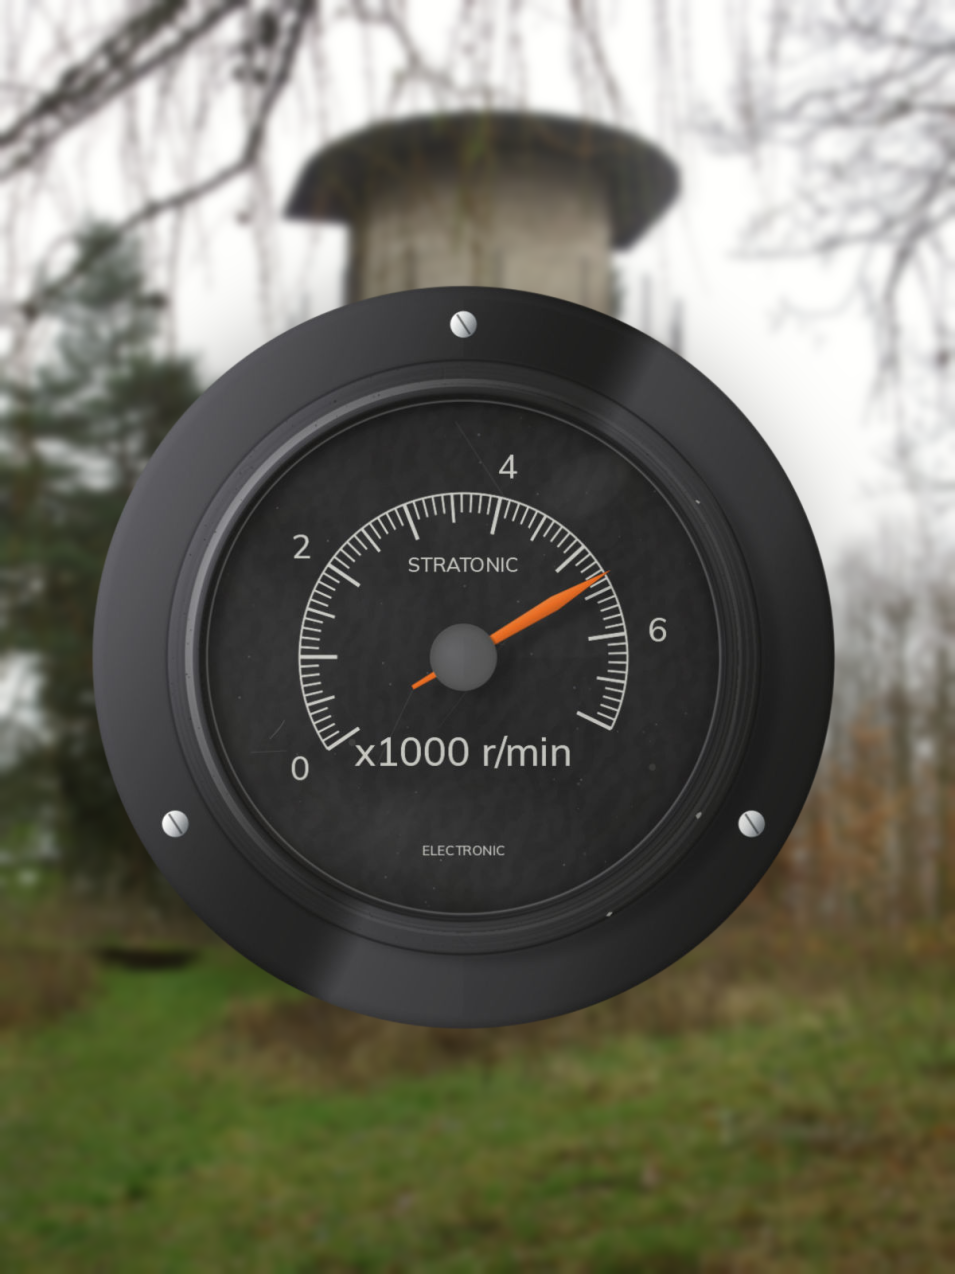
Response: 5350 rpm
